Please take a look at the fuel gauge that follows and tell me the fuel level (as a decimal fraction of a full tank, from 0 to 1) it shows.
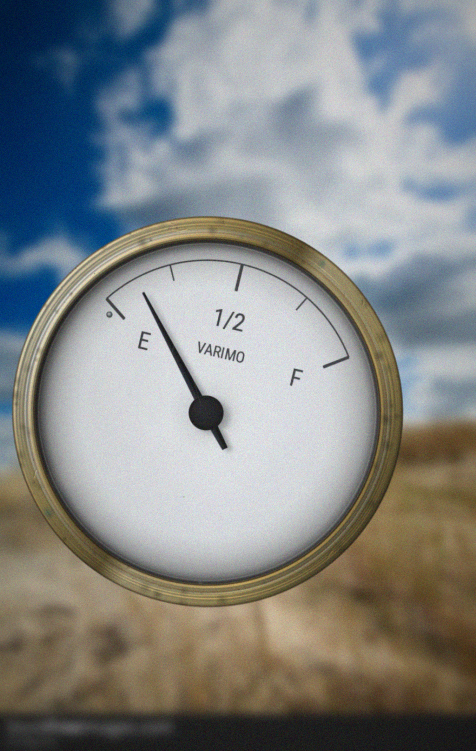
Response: 0.125
